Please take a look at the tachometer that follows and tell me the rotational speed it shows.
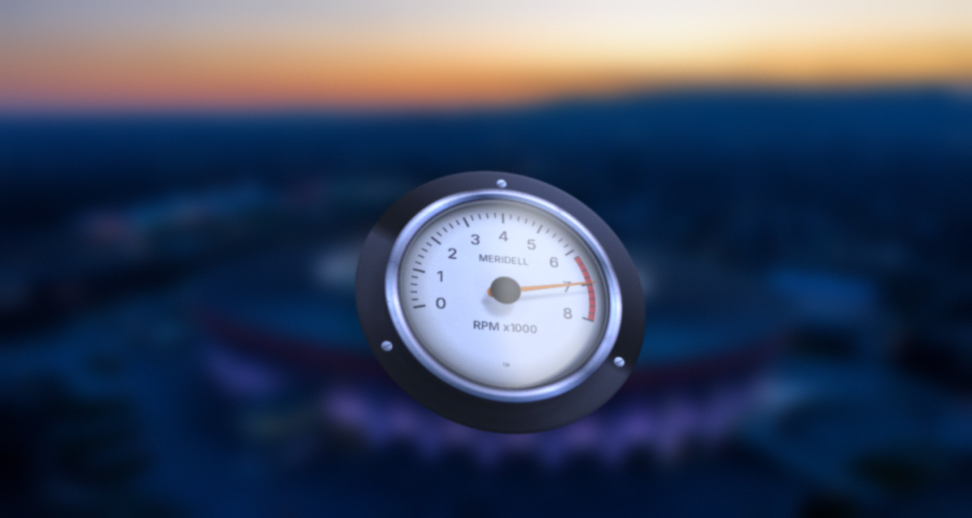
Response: 7000 rpm
